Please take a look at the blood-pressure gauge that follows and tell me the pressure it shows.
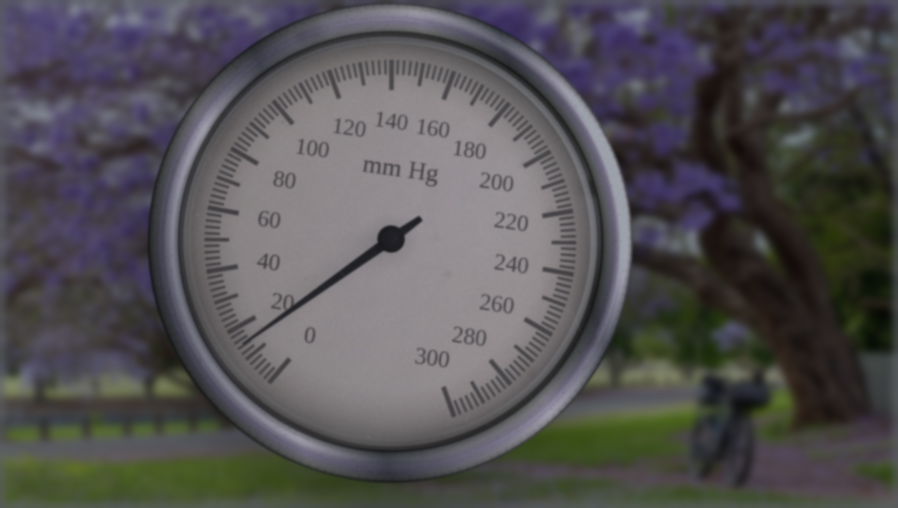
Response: 14 mmHg
